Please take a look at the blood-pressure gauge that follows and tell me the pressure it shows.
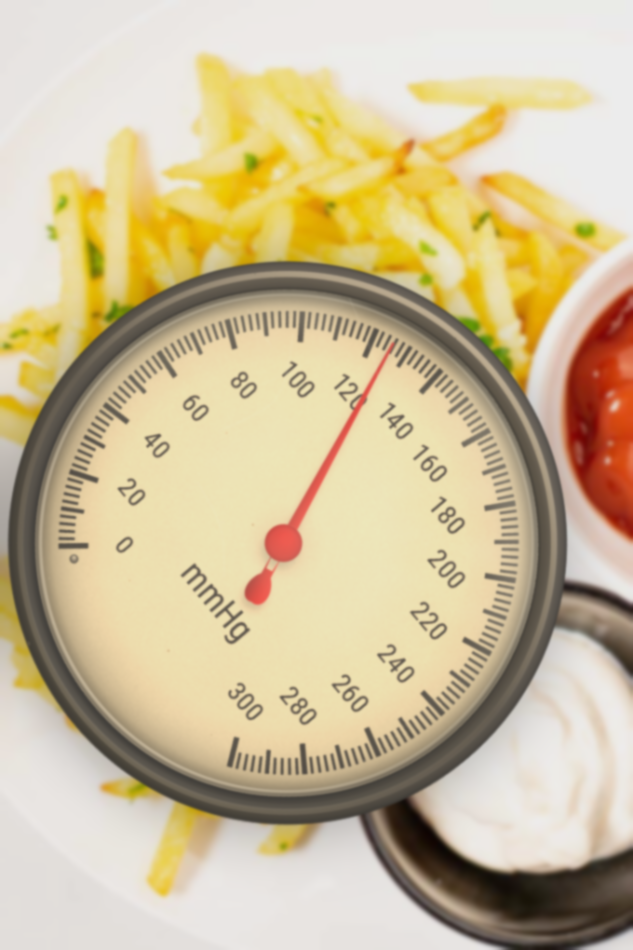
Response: 126 mmHg
